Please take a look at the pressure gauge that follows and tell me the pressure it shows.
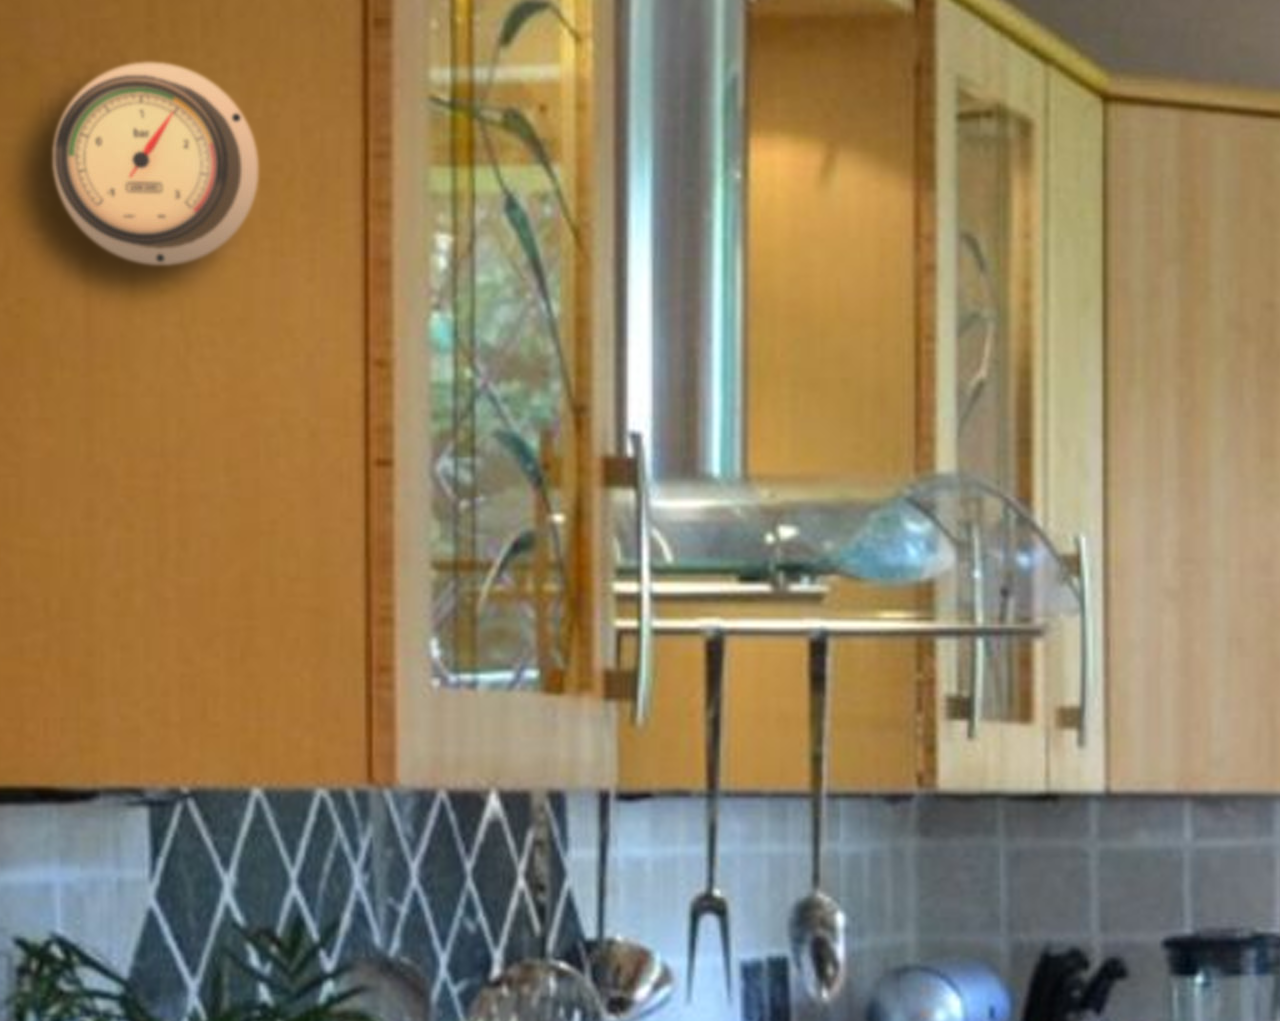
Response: 1.5 bar
